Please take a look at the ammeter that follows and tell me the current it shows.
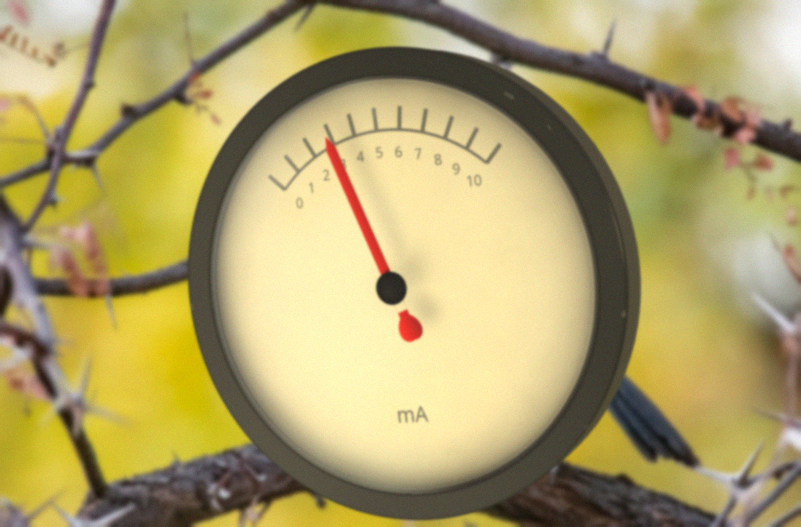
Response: 3 mA
